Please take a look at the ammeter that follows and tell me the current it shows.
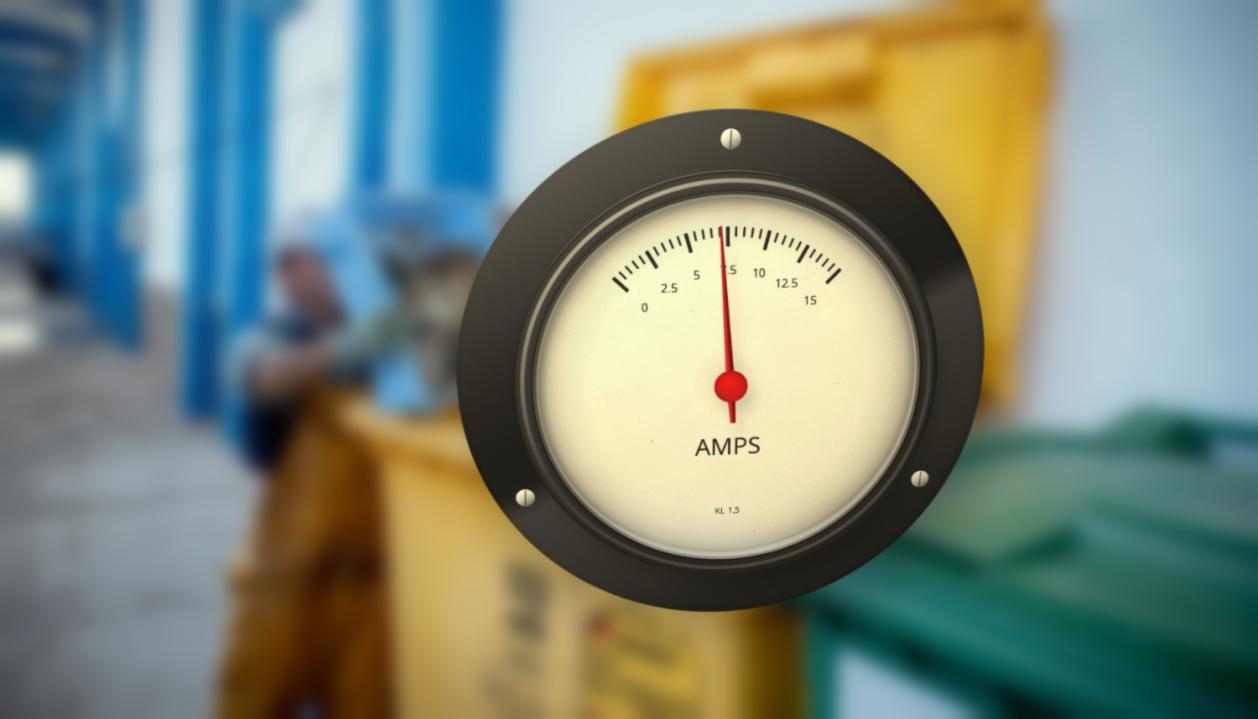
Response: 7 A
